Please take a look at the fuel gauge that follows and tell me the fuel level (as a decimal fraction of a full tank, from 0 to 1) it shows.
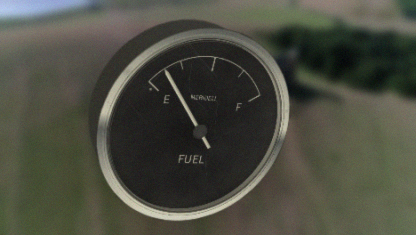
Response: 0.125
